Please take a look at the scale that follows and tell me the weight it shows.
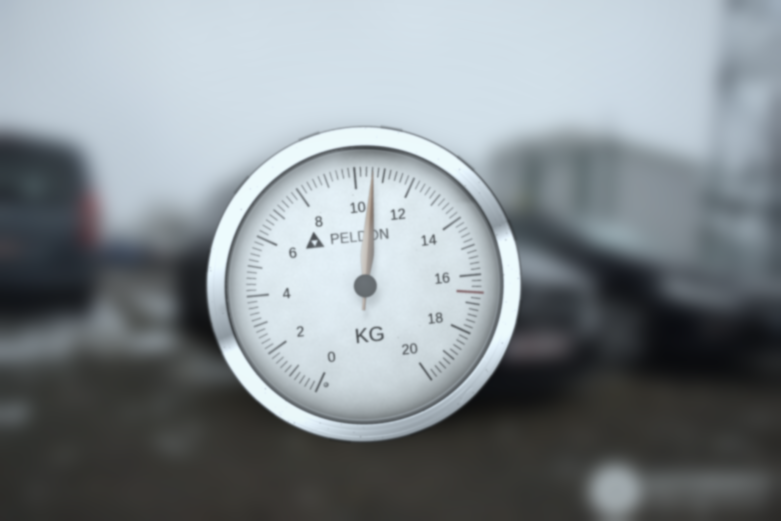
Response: 10.6 kg
